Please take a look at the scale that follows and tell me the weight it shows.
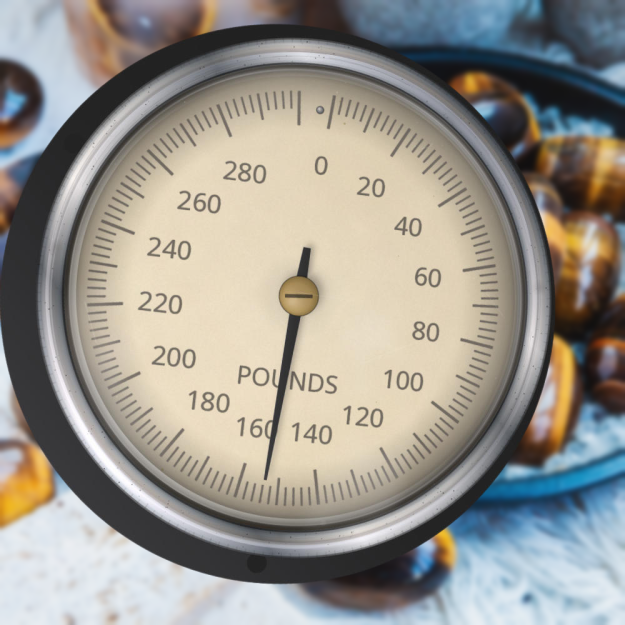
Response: 154 lb
